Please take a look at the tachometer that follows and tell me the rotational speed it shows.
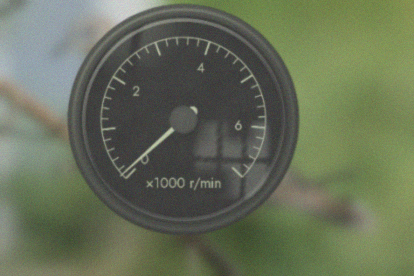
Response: 100 rpm
